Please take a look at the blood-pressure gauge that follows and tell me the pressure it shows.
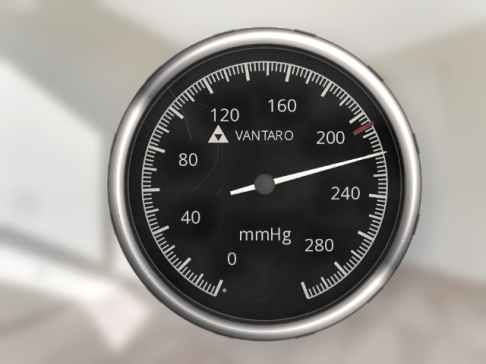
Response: 220 mmHg
